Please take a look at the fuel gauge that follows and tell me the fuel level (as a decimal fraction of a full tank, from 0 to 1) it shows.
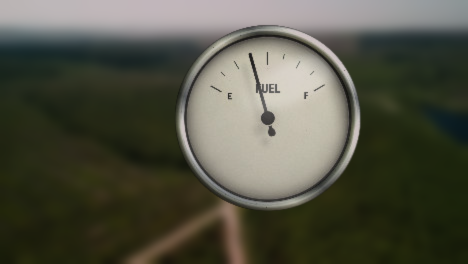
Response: 0.375
